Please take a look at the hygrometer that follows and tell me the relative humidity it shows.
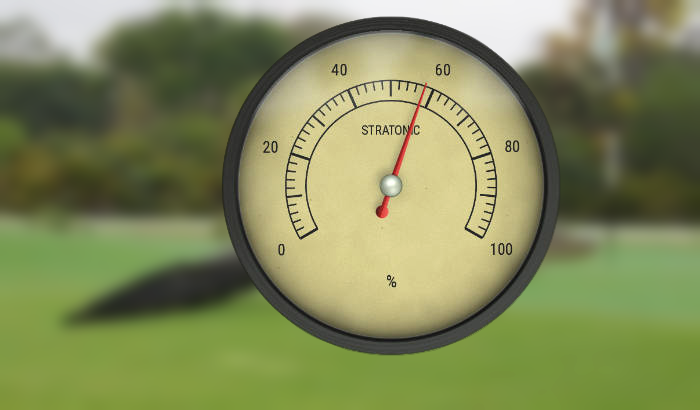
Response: 58 %
